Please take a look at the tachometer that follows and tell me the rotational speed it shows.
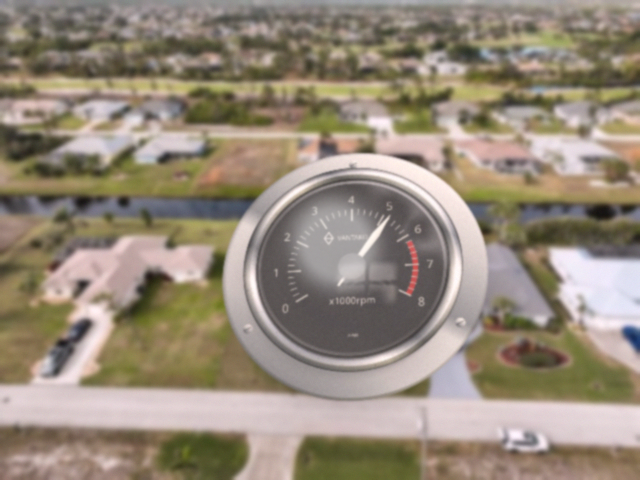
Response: 5200 rpm
